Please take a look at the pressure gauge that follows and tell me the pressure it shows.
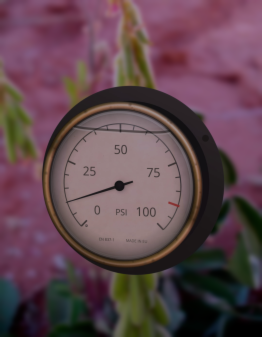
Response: 10 psi
